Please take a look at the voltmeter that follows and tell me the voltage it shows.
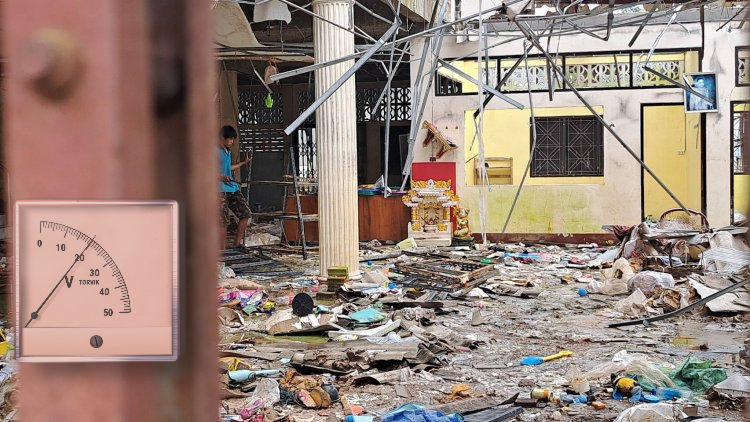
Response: 20 V
